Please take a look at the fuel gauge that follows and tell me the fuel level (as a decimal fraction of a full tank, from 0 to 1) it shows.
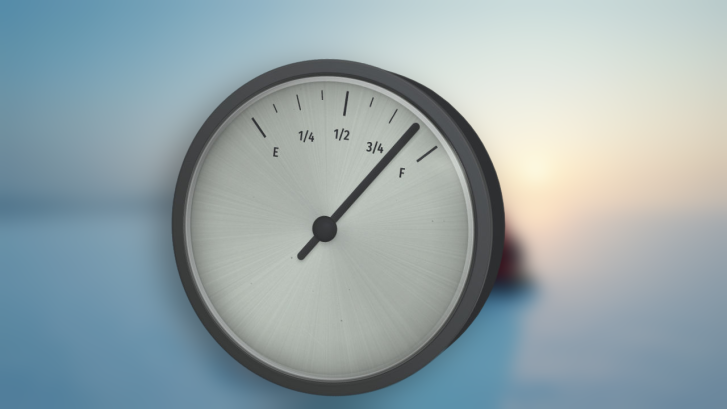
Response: 0.875
